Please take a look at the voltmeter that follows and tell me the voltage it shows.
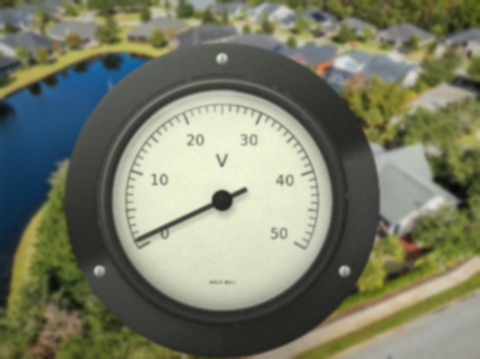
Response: 1 V
